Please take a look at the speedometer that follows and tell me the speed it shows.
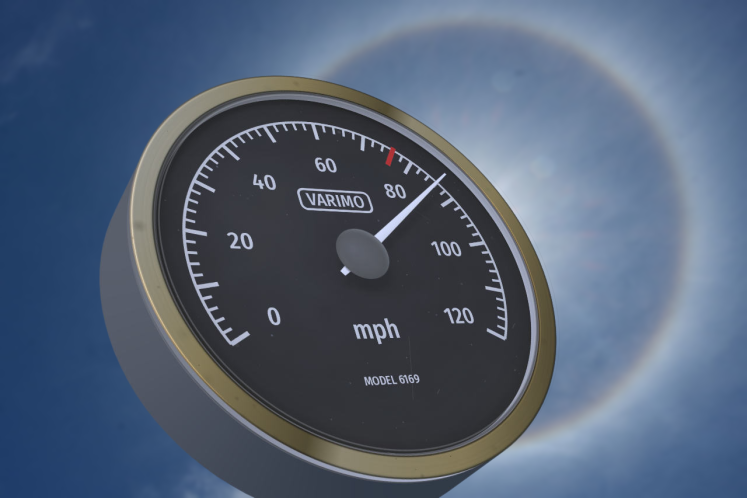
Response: 86 mph
